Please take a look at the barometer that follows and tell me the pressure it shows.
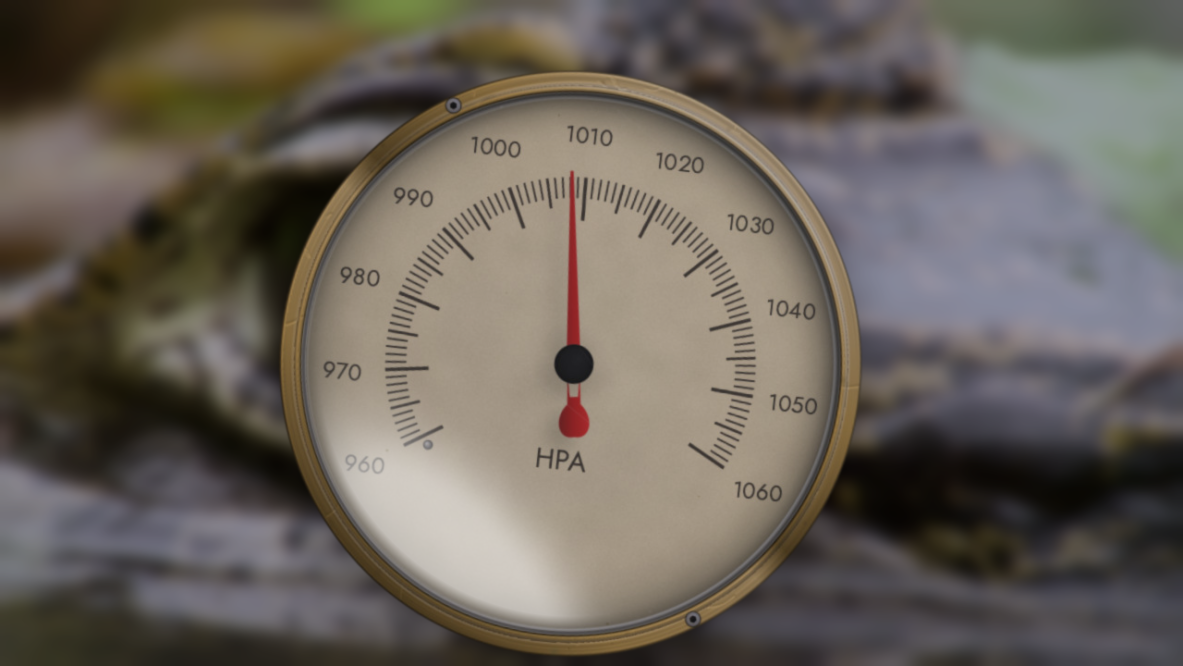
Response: 1008 hPa
